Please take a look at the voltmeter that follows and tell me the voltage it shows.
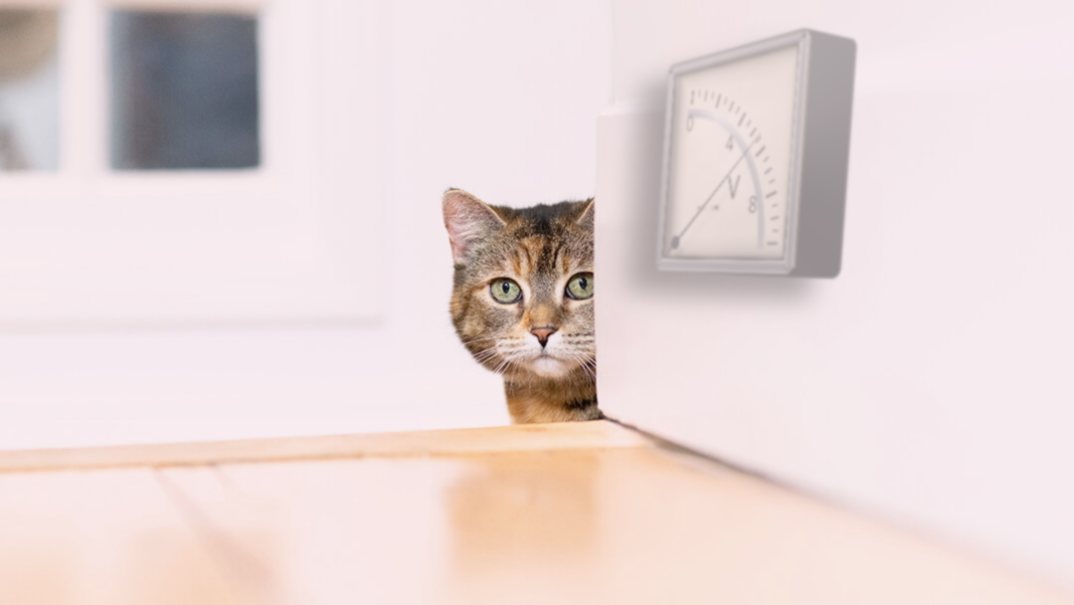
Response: 5.5 V
